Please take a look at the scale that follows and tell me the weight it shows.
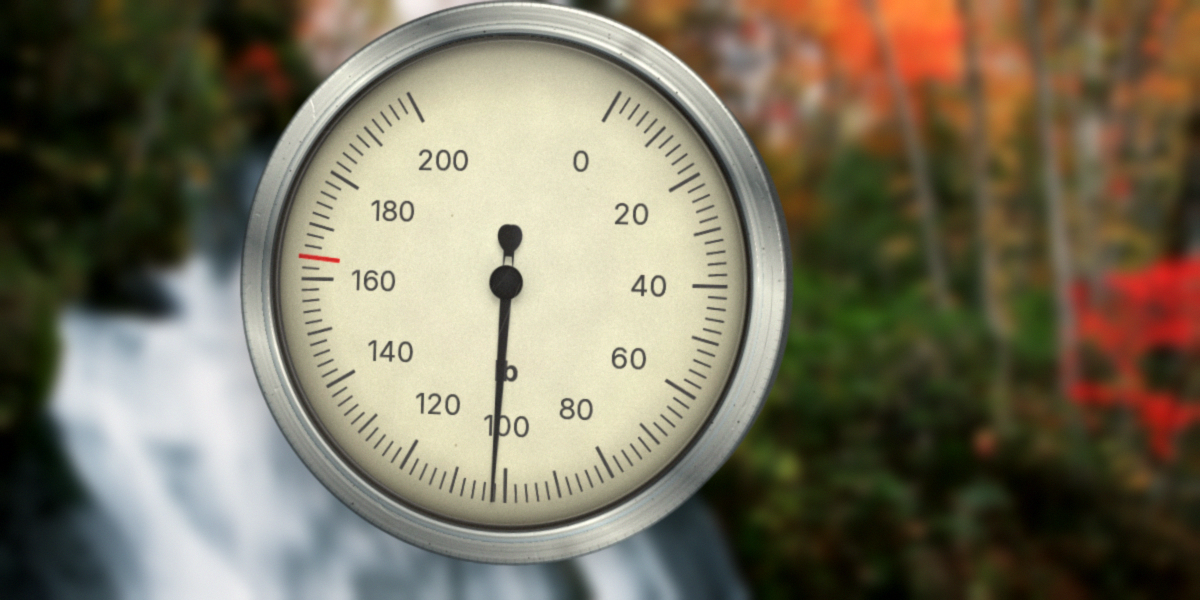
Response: 102 lb
